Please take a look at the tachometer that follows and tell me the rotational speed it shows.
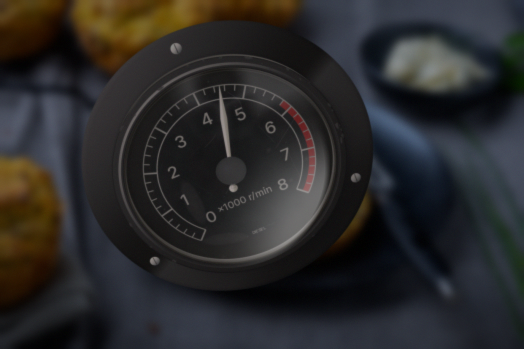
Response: 4500 rpm
